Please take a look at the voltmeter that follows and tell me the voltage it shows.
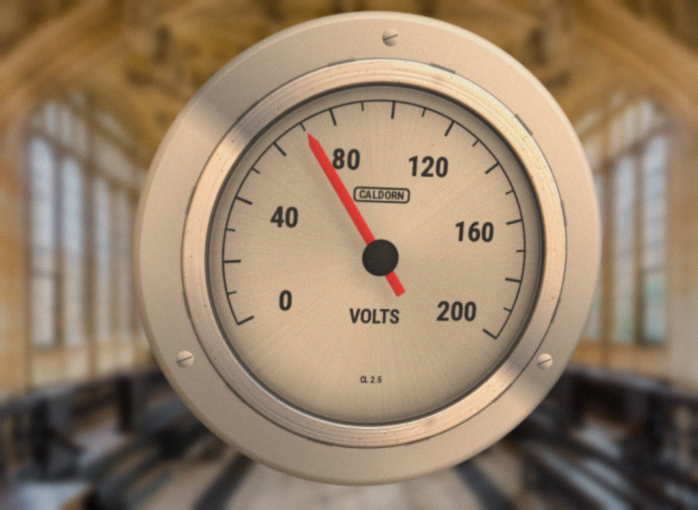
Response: 70 V
